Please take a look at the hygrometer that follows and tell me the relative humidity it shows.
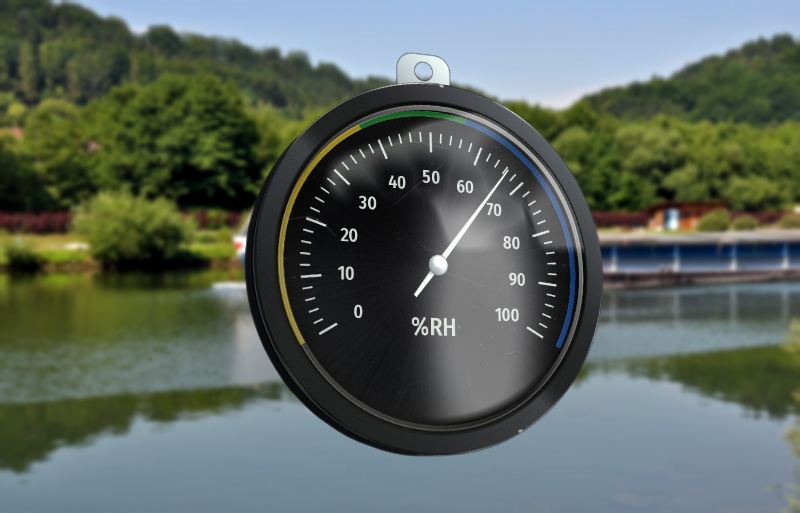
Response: 66 %
